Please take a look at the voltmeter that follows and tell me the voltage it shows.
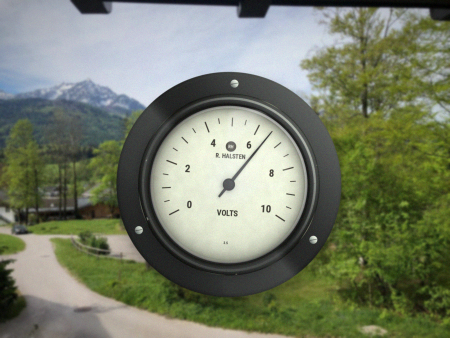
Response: 6.5 V
